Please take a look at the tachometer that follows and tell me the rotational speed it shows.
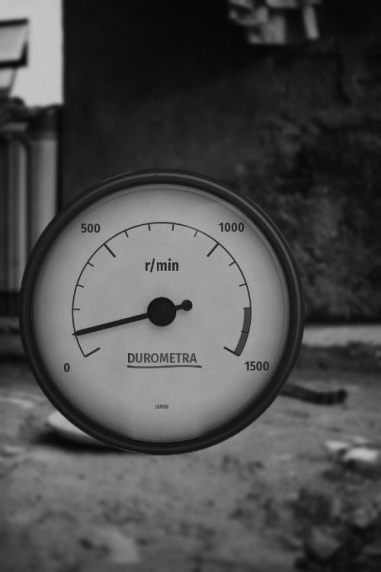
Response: 100 rpm
